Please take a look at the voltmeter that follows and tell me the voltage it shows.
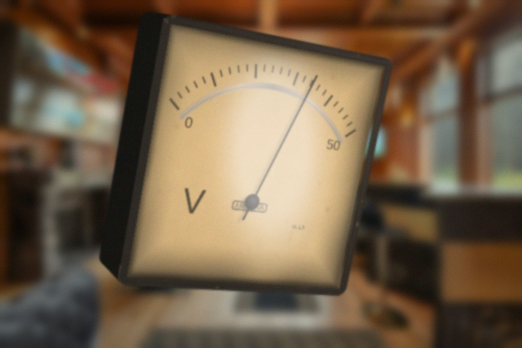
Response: 34 V
